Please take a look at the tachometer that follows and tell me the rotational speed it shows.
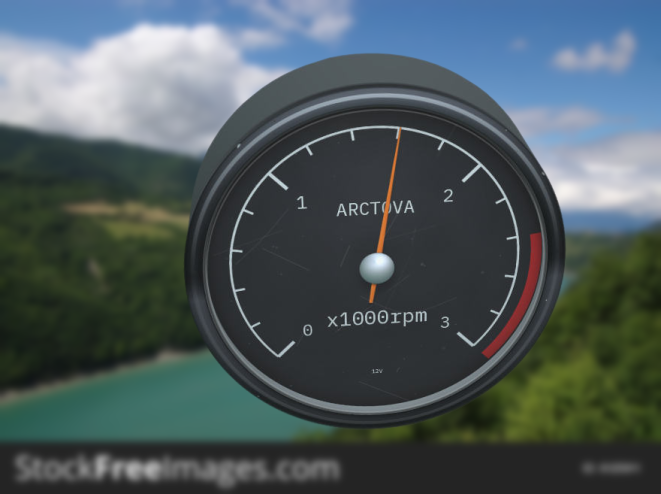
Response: 1600 rpm
